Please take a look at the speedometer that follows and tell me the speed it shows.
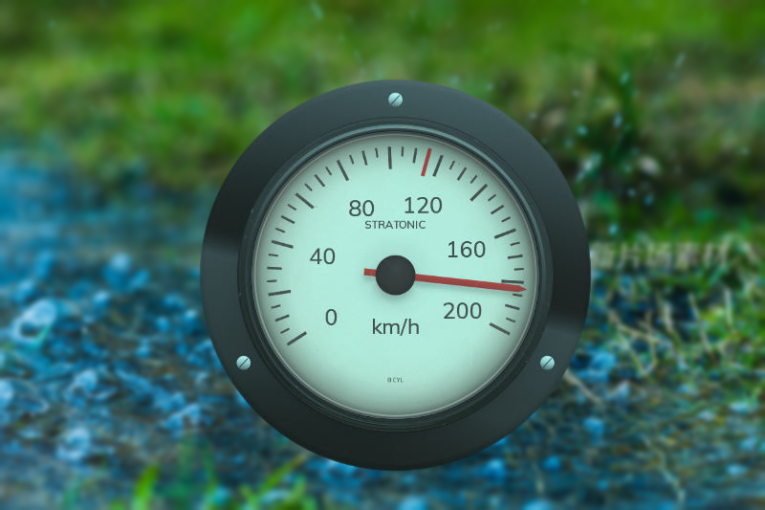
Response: 182.5 km/h
